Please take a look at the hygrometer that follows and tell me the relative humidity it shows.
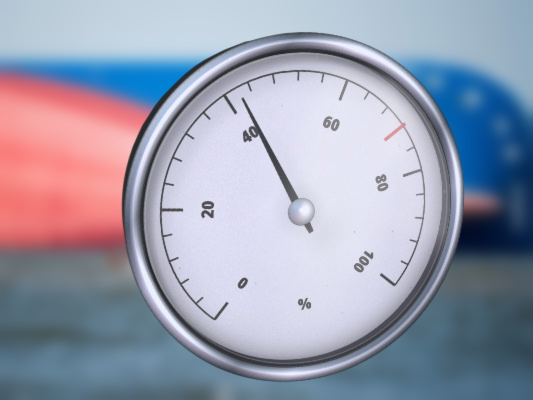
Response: 42 %
